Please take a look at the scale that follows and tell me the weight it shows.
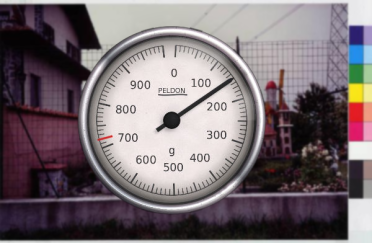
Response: 150 g
